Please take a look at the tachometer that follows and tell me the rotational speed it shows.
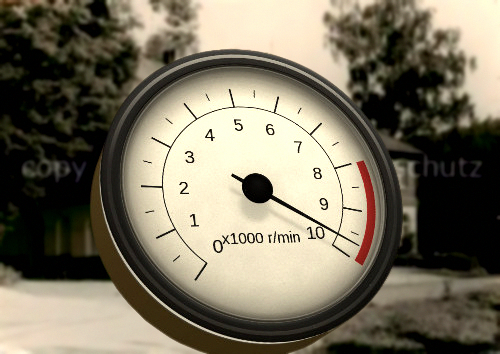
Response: 9750 rpm
